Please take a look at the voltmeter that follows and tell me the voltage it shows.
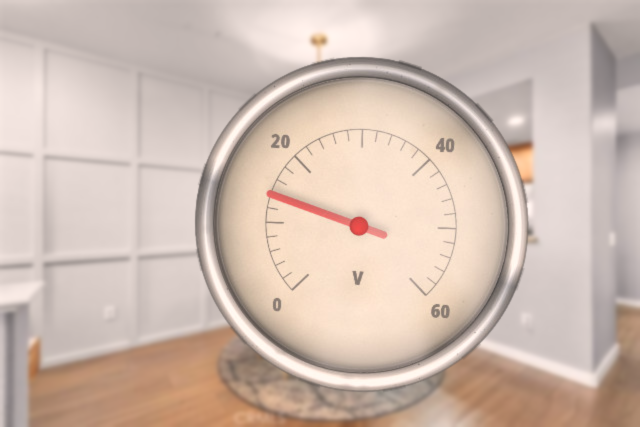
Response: 14 V
